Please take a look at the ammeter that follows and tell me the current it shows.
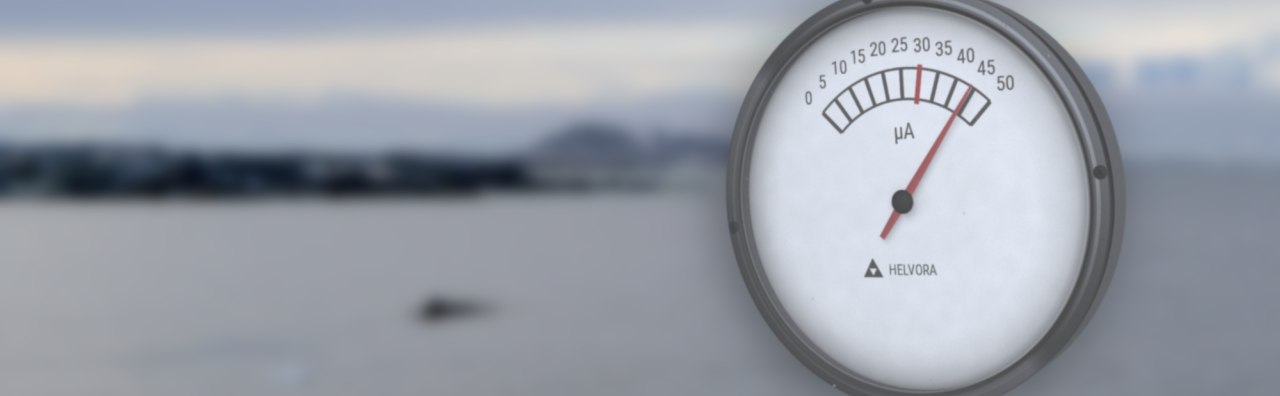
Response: 45 µA
